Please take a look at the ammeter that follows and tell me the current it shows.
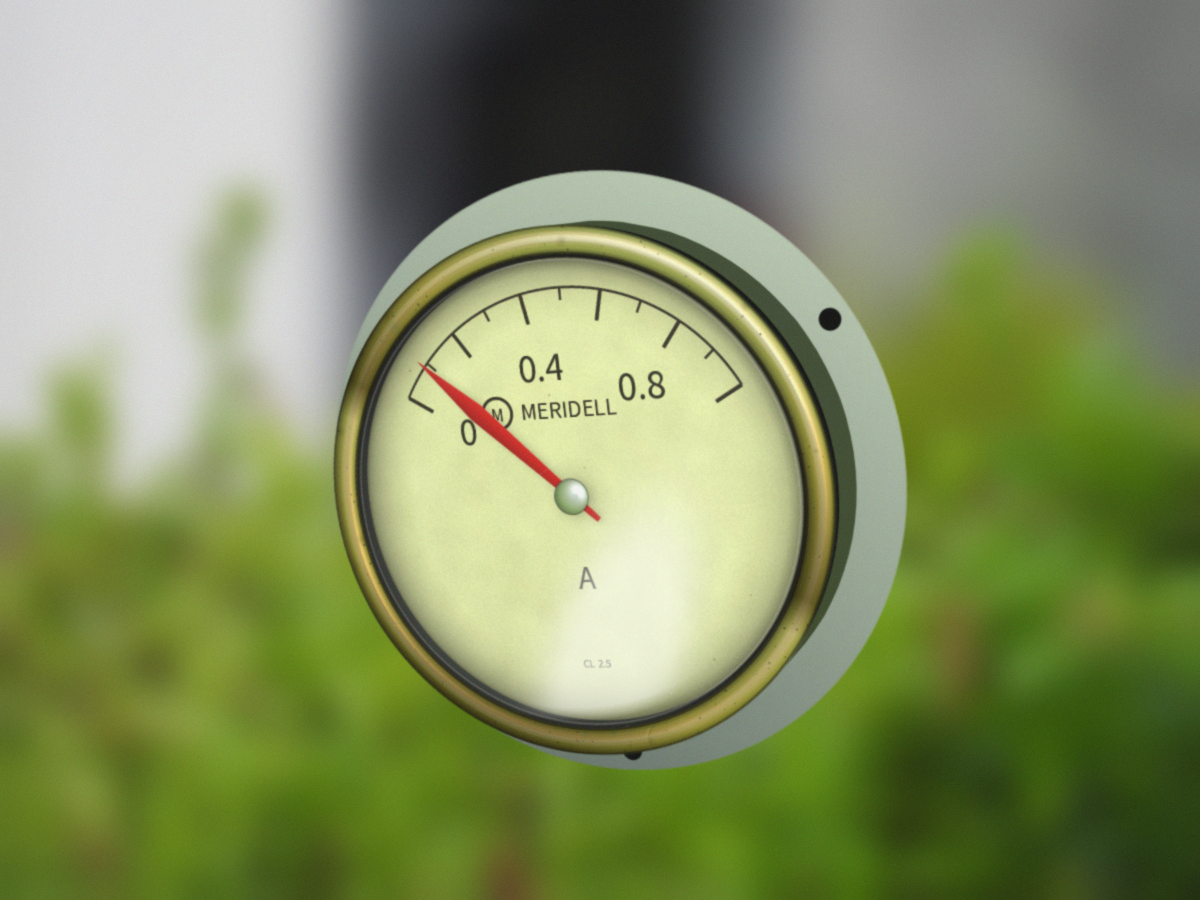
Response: 0.1 A
